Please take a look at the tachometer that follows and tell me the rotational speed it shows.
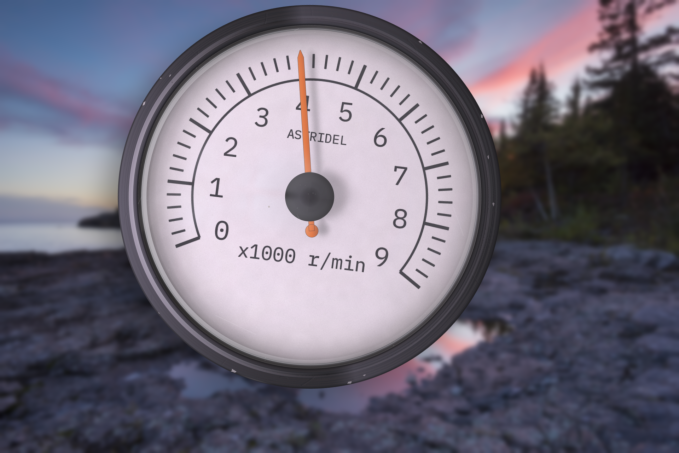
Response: 4000 rpm
